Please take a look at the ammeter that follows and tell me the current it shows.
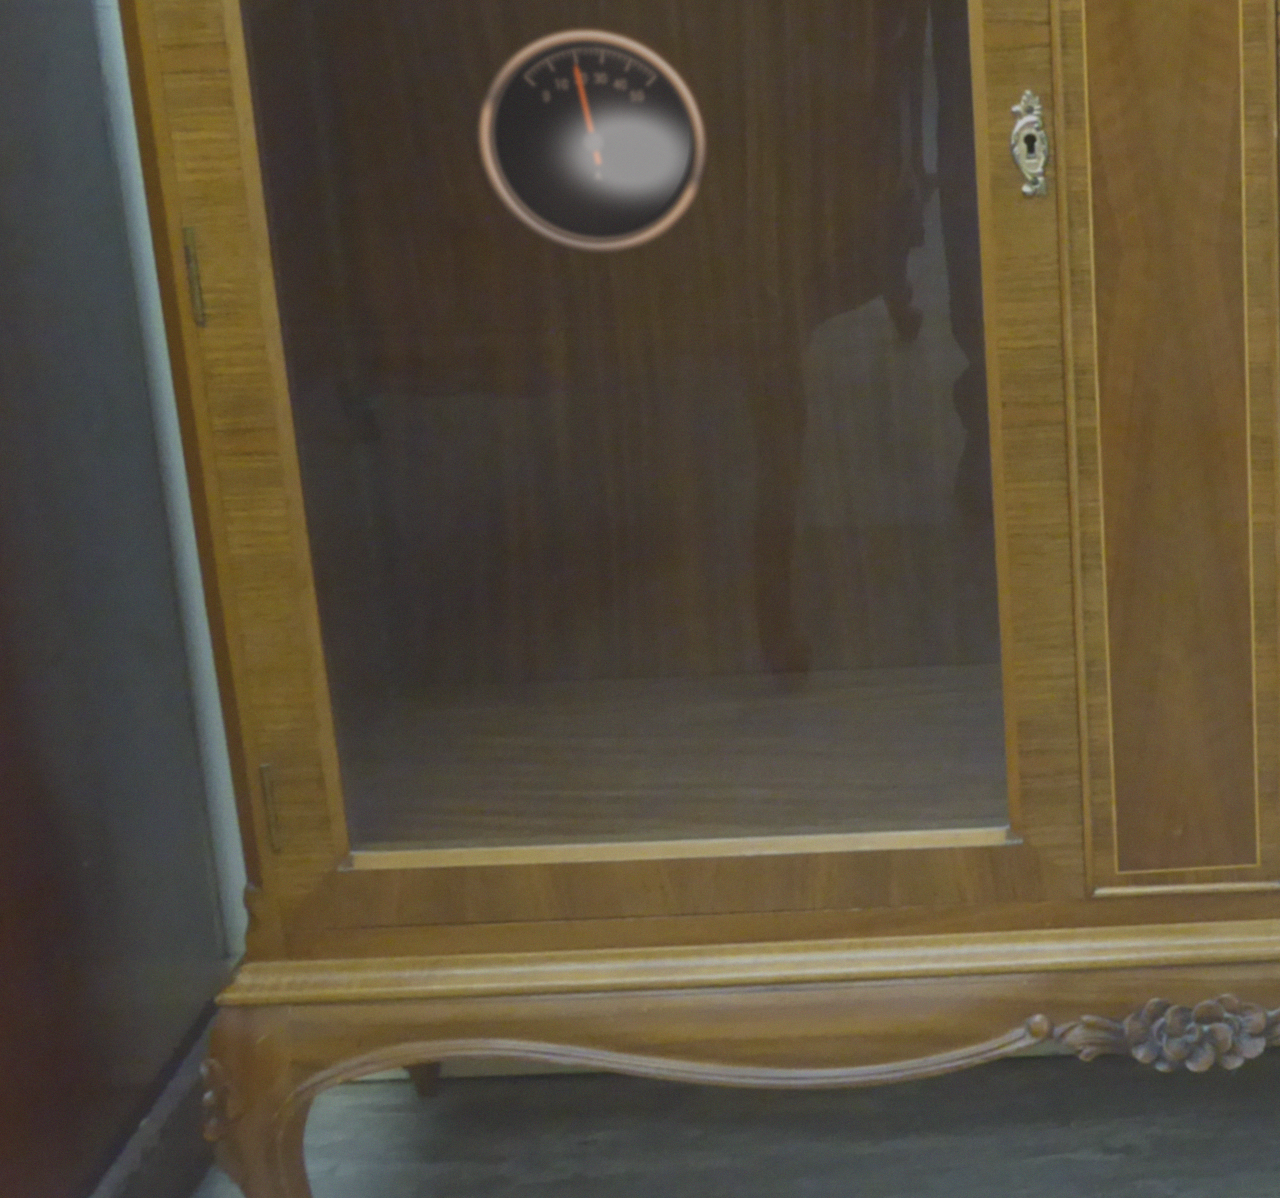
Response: 20 A
